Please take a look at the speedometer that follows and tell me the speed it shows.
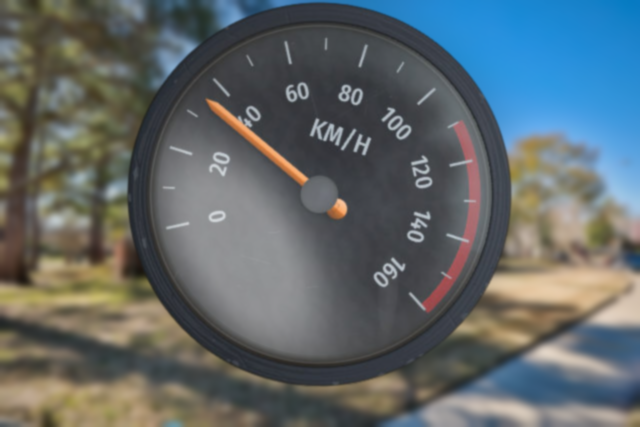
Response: 35 km/h
